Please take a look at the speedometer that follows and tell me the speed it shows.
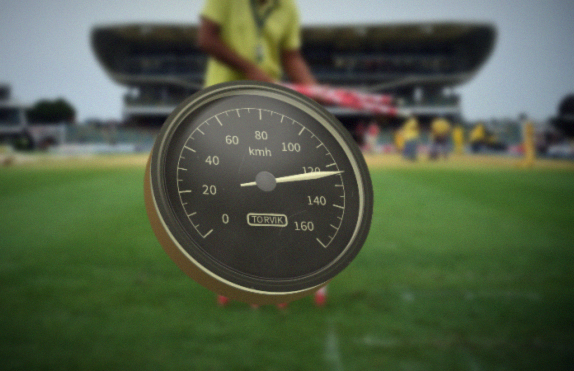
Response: 125 km/h
